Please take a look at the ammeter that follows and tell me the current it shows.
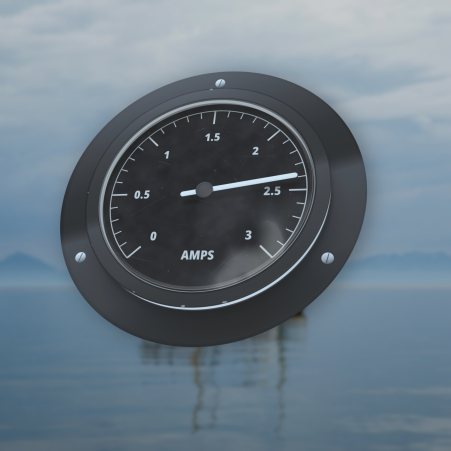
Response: 2.4 A
